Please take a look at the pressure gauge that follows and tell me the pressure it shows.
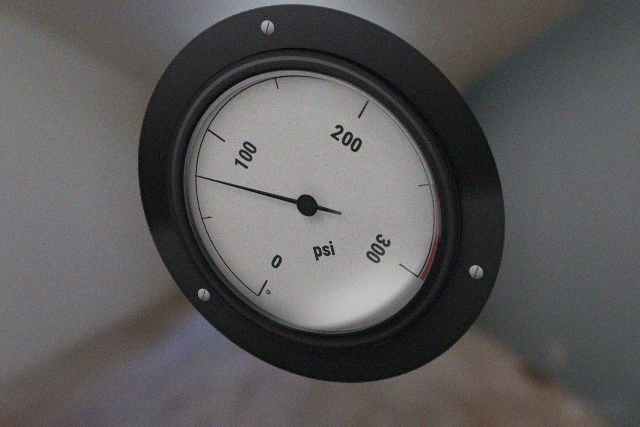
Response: 75 psi
